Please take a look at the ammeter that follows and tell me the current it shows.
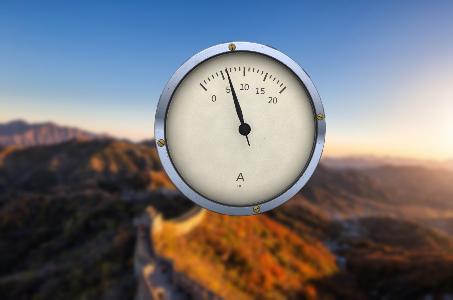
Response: 6 A
